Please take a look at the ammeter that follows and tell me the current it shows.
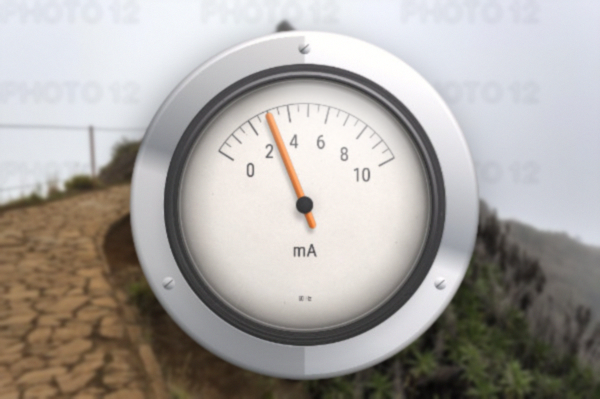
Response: 3 mA
